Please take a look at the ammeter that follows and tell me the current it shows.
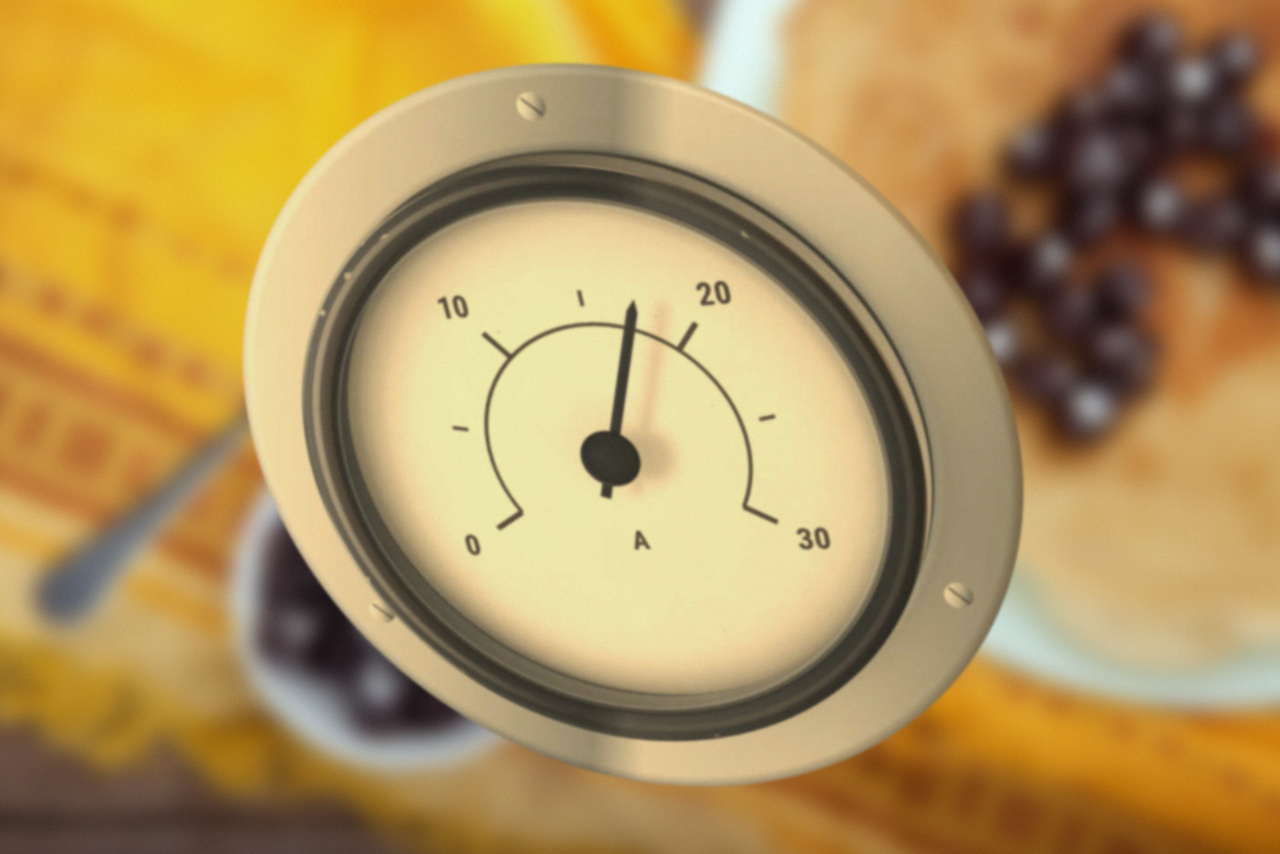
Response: 17.5 A
